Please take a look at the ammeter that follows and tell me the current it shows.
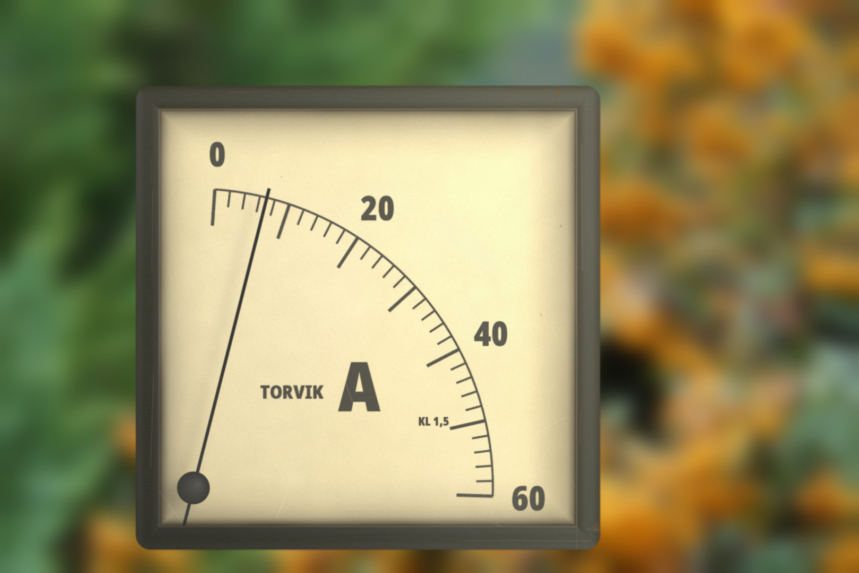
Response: 7 A
